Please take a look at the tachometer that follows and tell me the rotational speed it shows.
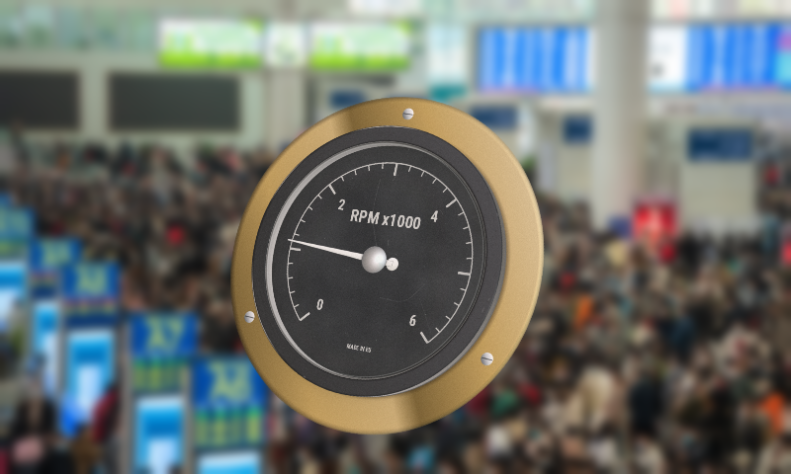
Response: 1100 rpm
